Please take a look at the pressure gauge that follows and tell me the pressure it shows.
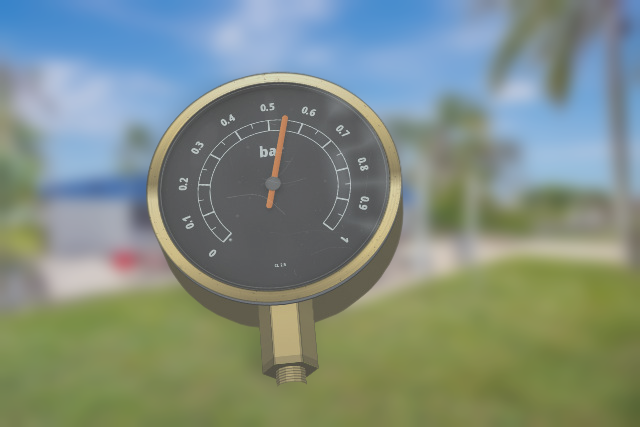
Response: 0.55 bar
